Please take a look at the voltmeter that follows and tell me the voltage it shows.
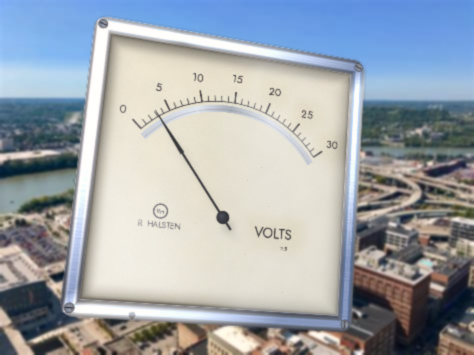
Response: 3 V
